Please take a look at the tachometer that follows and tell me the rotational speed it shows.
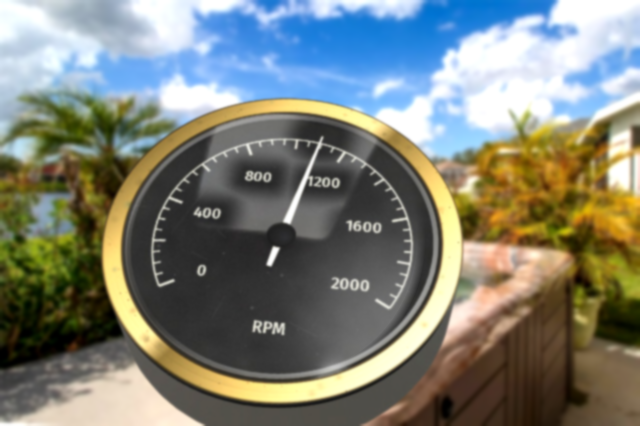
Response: 1100 rpm
